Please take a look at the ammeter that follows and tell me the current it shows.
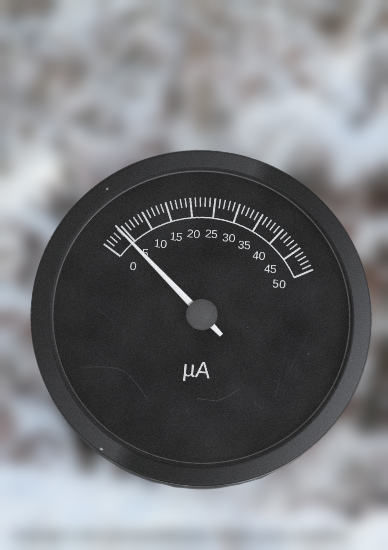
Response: 4 µA
